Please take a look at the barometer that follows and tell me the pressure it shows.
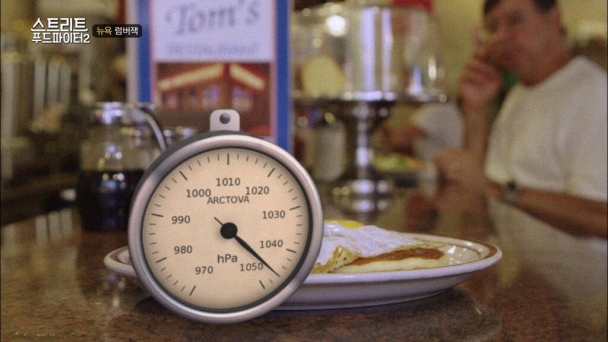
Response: 1046 hPa
